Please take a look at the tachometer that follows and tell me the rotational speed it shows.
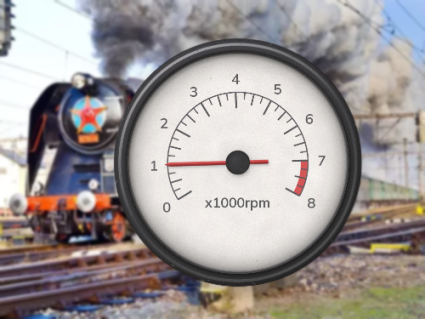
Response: 1000 rpm
